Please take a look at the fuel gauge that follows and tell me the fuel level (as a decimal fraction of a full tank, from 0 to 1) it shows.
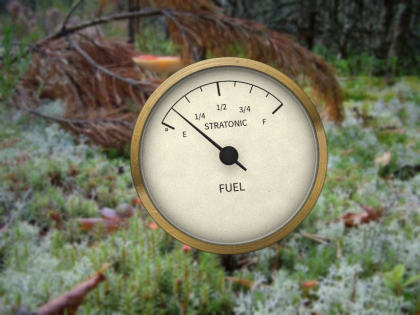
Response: 0.125
